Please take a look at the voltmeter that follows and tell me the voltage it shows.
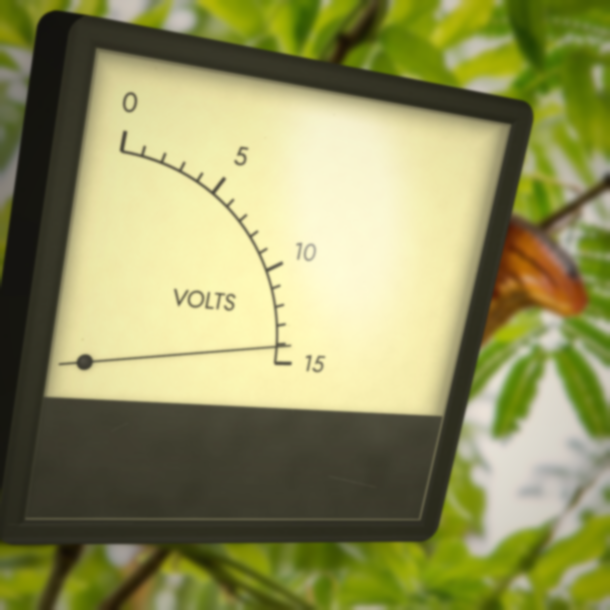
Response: 14 V
